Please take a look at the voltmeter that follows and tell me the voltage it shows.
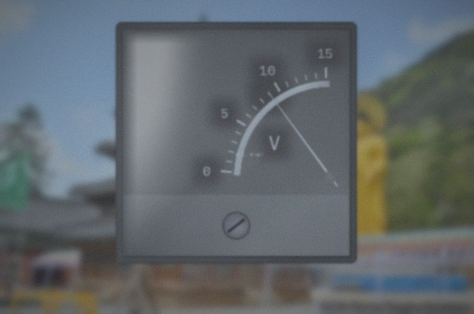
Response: 9 V
